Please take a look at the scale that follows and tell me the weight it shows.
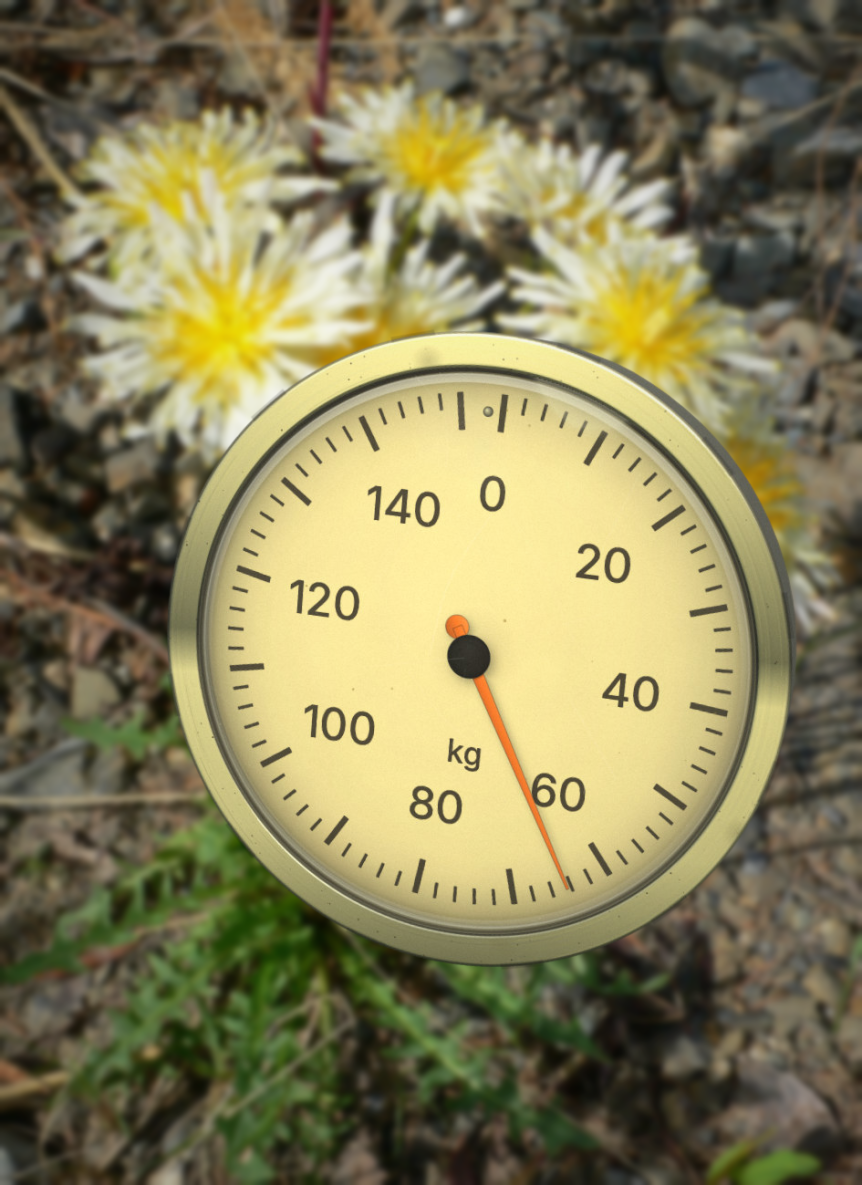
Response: 64 kg
